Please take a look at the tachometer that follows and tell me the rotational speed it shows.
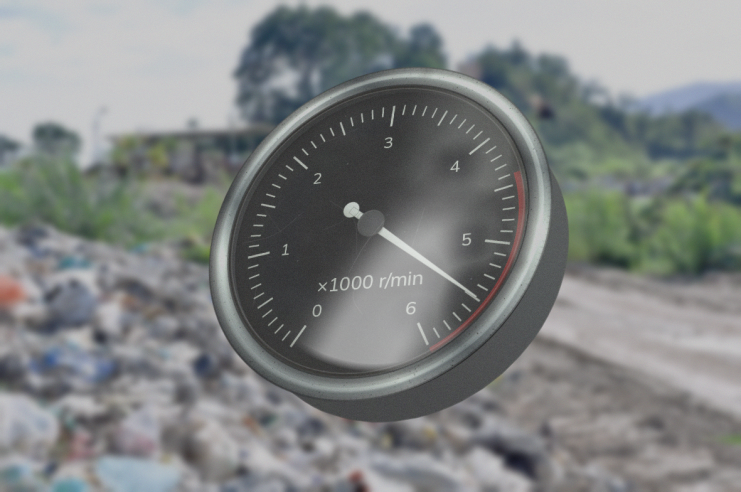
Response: 5500 rpm
